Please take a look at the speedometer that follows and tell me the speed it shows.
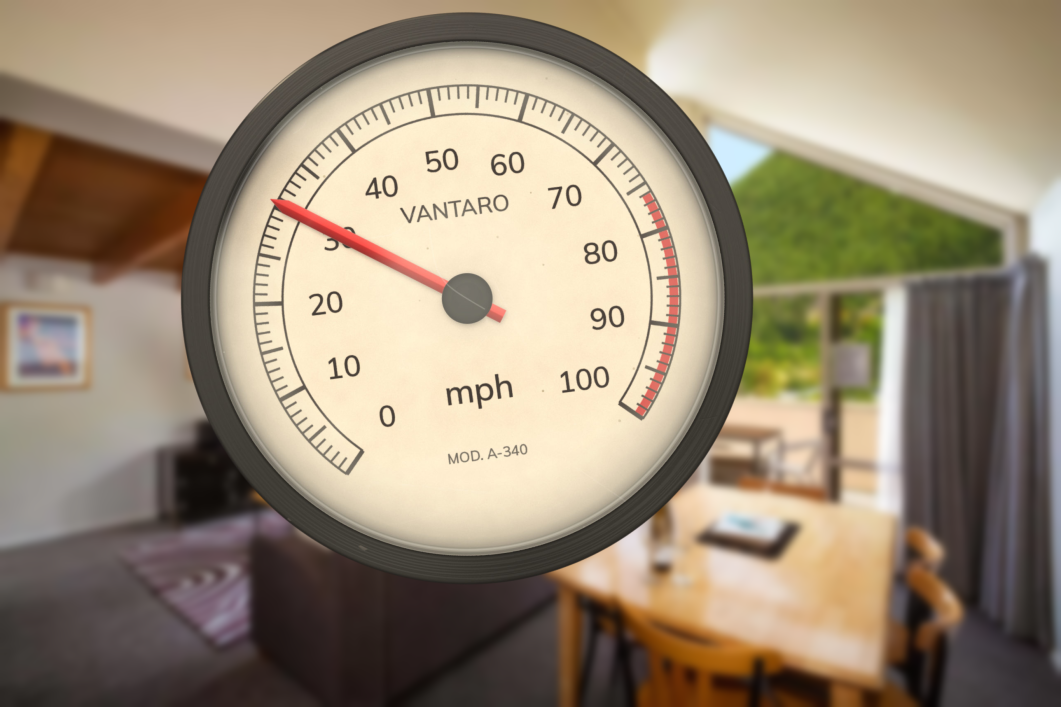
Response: 30.5 mph
